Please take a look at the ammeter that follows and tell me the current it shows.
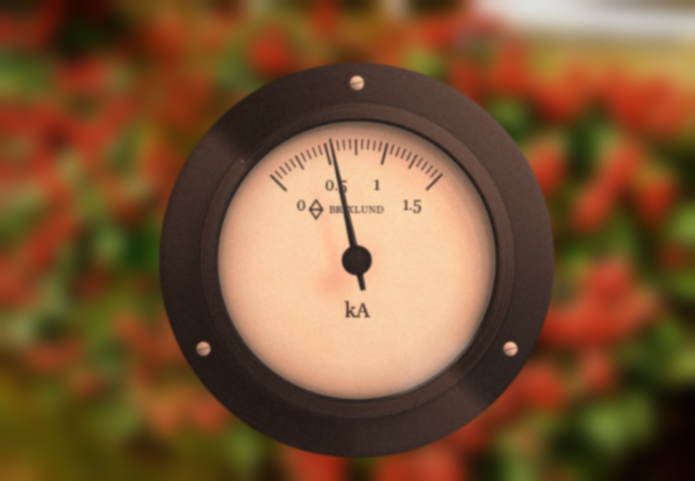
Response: 0.55 kA
